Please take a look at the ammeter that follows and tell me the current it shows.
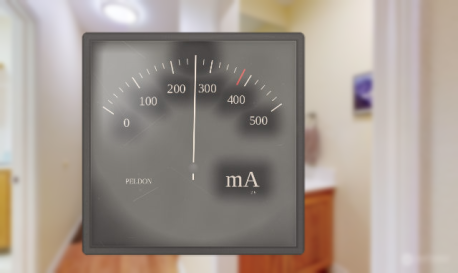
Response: 260 mA
